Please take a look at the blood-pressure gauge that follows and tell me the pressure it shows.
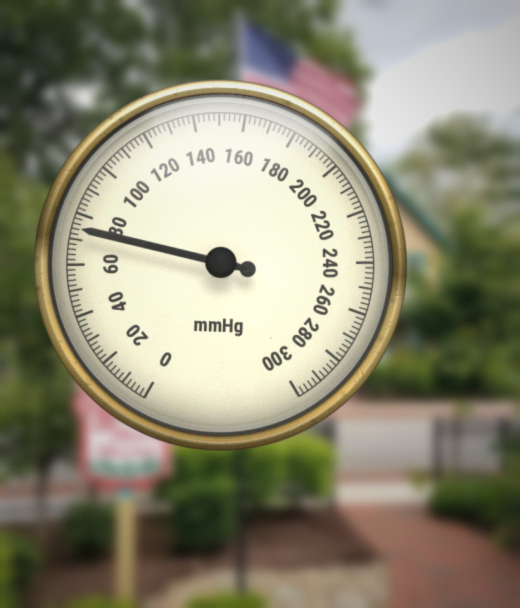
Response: 74 mmHg
